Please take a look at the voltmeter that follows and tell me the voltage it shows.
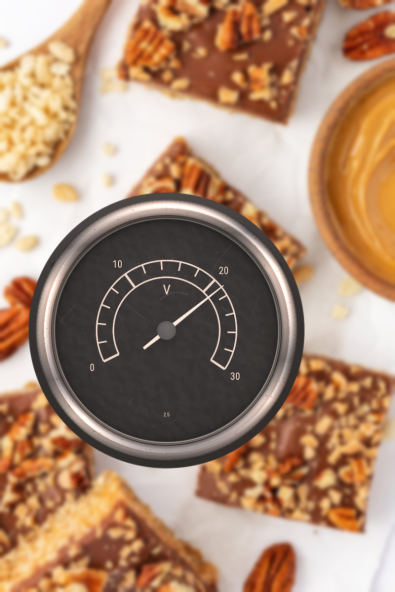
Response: 21 V
